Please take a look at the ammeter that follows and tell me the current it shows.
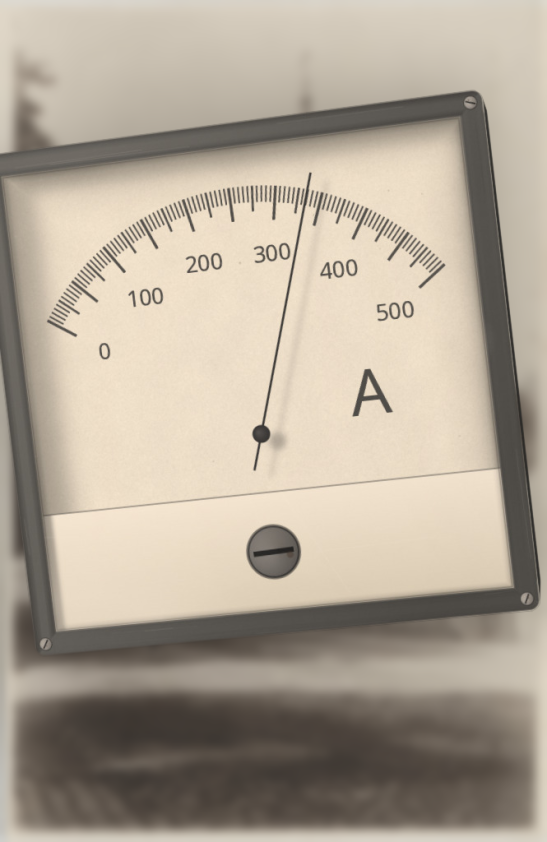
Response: 335 A
